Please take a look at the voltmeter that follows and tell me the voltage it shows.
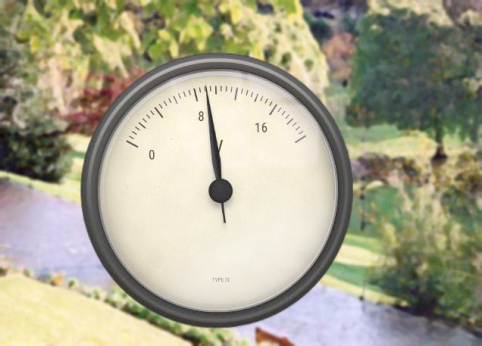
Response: 9 V
